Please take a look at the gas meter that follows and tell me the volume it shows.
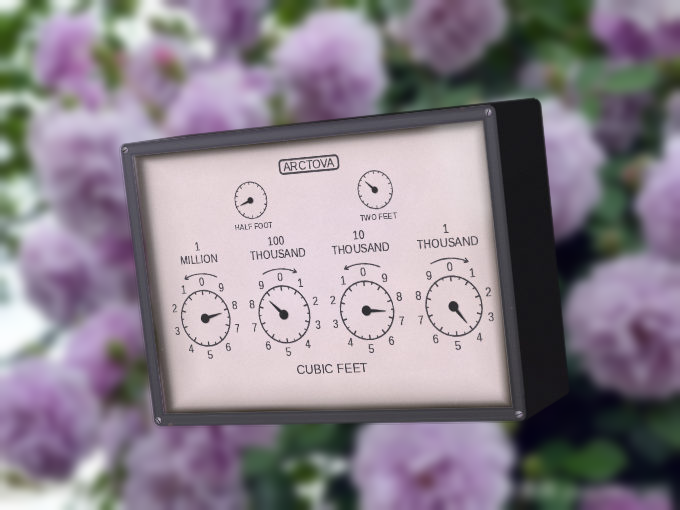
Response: 787400 ft³
